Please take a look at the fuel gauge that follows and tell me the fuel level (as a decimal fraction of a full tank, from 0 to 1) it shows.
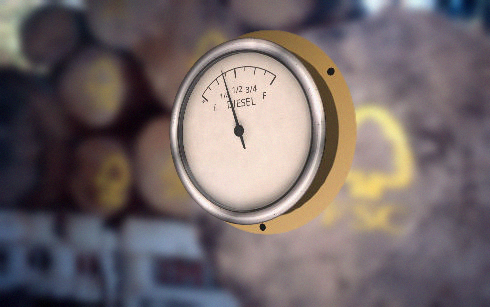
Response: 0.375
